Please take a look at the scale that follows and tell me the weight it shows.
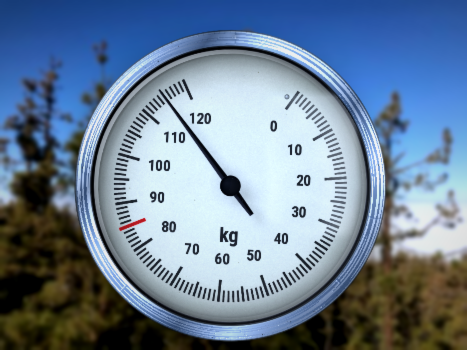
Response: 115 kg
